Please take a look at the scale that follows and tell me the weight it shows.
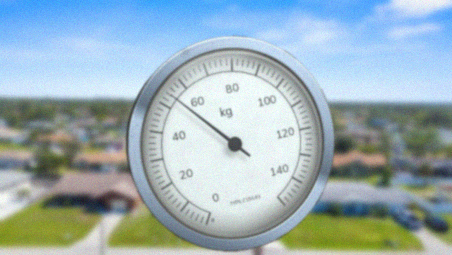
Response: 54 kg
